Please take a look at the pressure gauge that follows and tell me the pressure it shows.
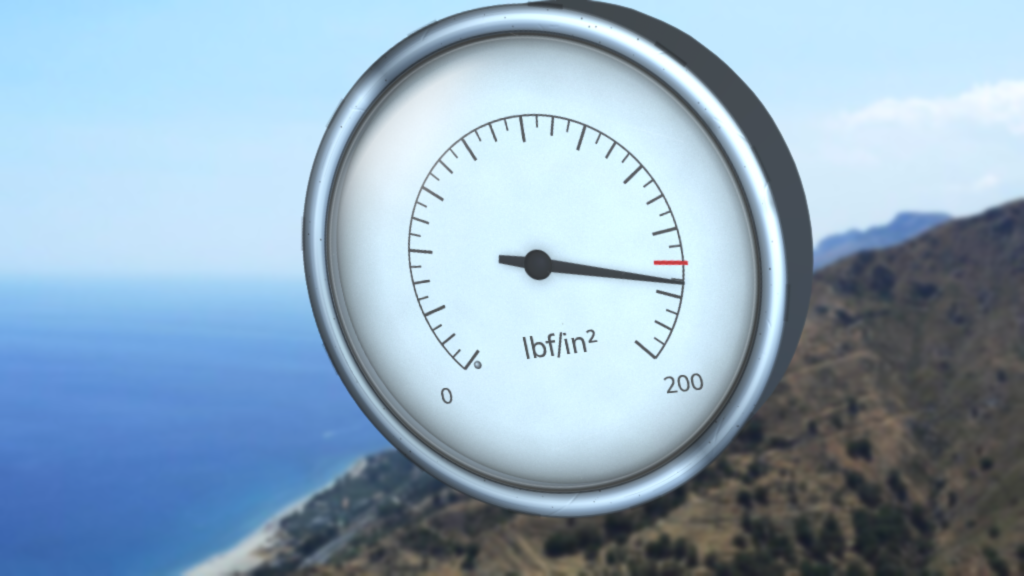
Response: 175 psi
